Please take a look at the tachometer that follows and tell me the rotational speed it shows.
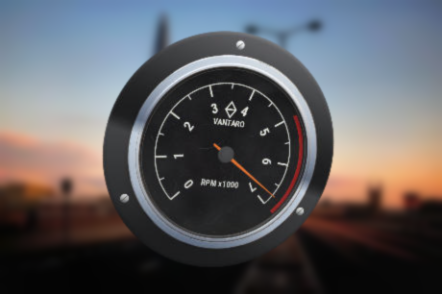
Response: 6750 rpm
